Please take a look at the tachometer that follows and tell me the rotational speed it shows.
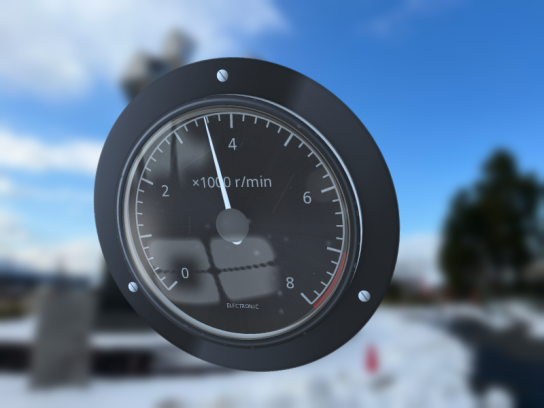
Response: 3600 rpm
